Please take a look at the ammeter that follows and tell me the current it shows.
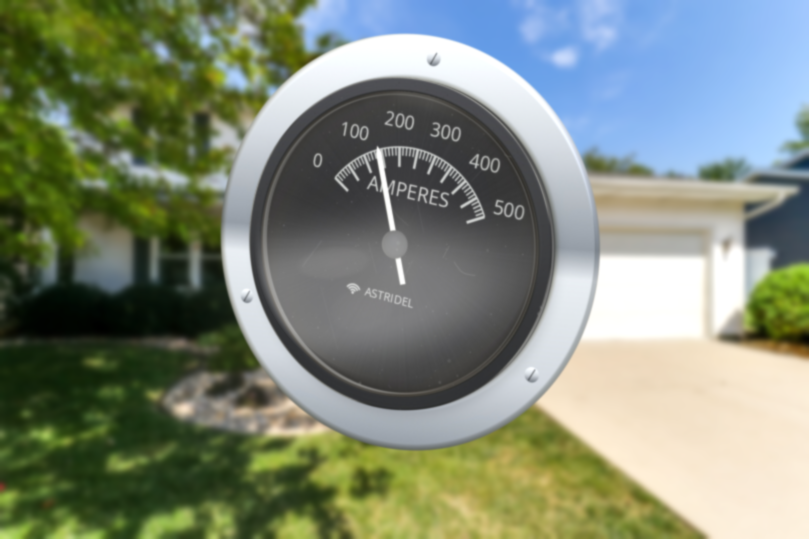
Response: 150 A
